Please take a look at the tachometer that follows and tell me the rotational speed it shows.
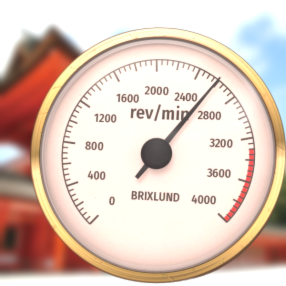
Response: 2600 rpm
